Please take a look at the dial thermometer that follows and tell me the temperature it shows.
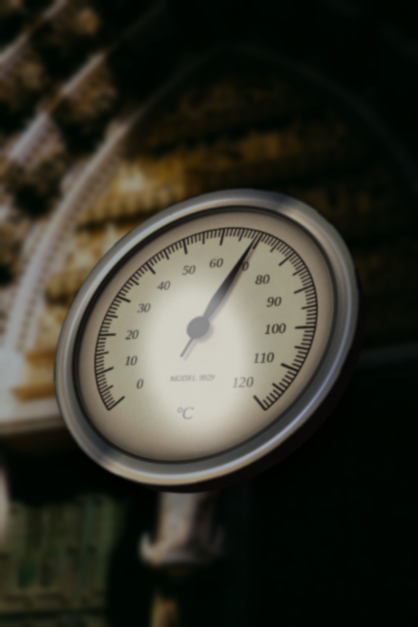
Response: 70 °C
